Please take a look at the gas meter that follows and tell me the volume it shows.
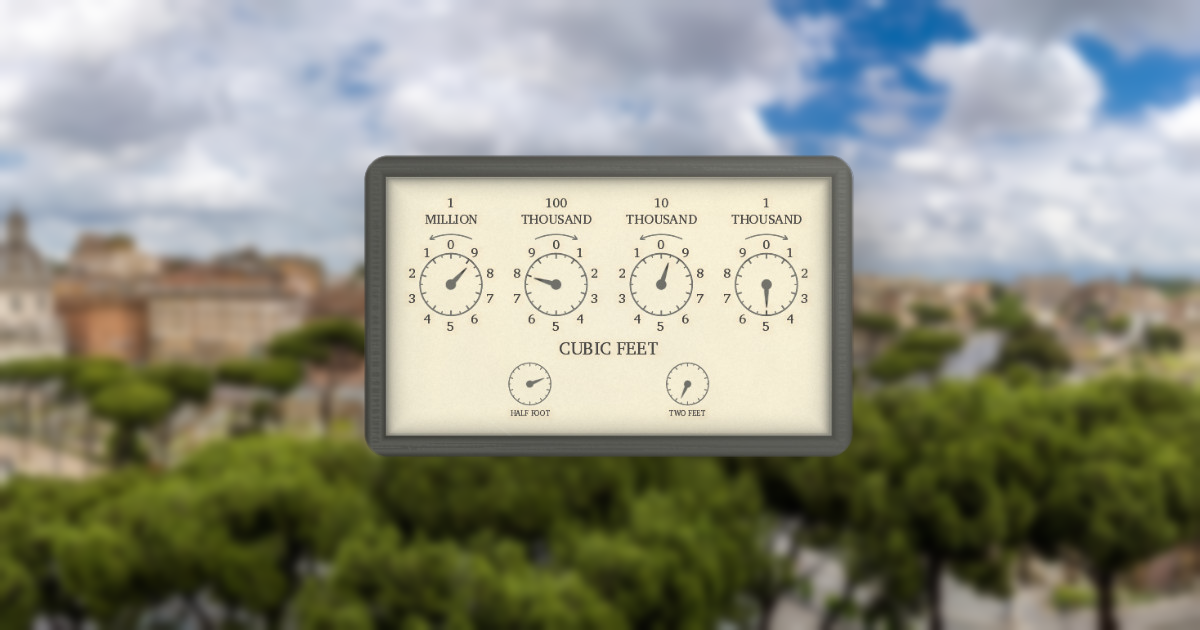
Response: 879500 ft³
